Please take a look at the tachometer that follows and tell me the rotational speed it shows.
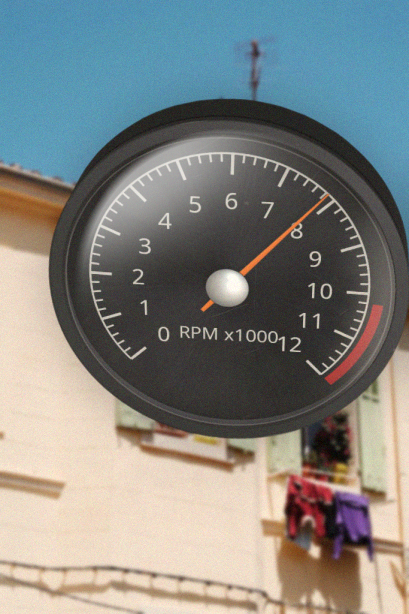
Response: 7800 rpm
